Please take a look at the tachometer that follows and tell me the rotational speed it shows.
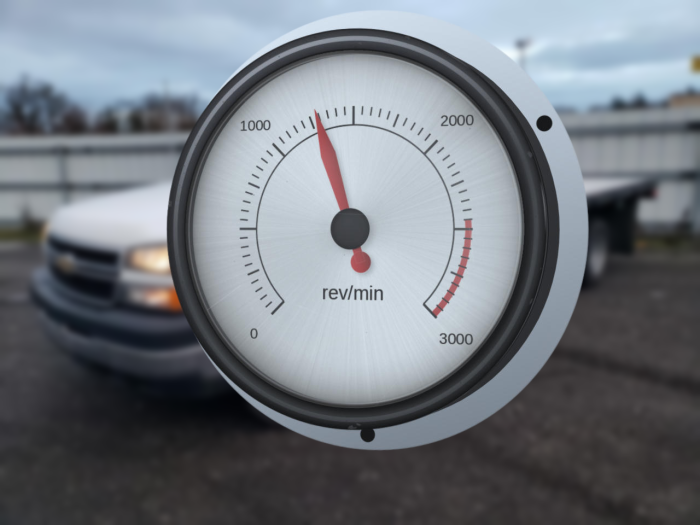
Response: 1300 rpm
